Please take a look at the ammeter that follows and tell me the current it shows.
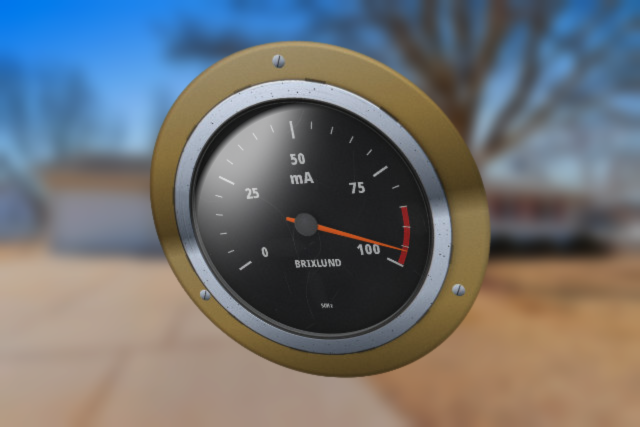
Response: 95 mA
